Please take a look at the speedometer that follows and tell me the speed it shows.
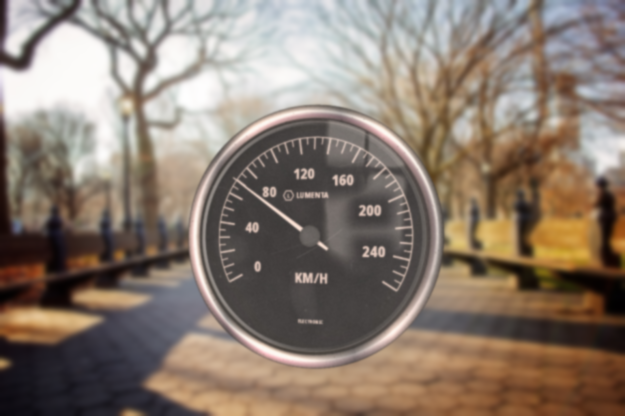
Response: 70 km/h
